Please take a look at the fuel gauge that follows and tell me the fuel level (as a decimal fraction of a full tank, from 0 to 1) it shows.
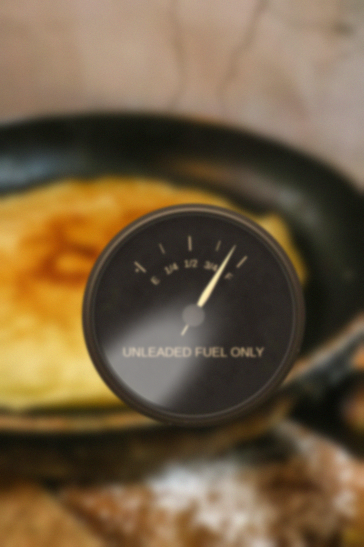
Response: 0.875
